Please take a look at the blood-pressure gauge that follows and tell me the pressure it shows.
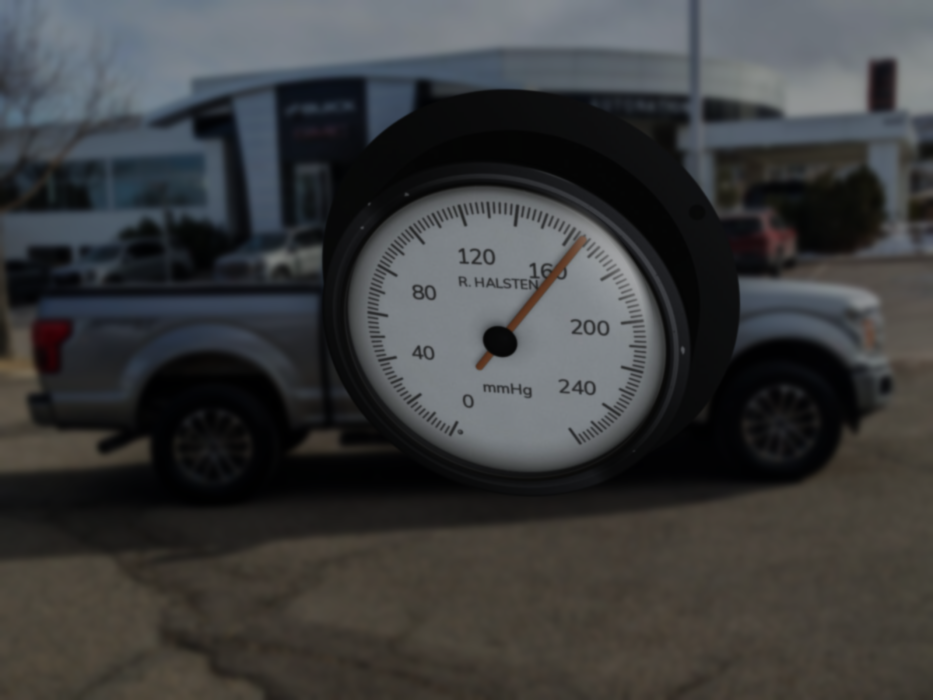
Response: 164 mmHg
